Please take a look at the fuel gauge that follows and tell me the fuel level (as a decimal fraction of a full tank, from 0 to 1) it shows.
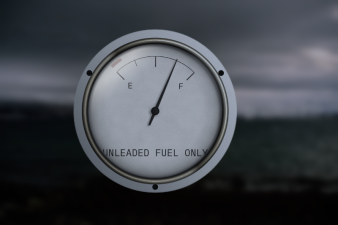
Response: 0.75
